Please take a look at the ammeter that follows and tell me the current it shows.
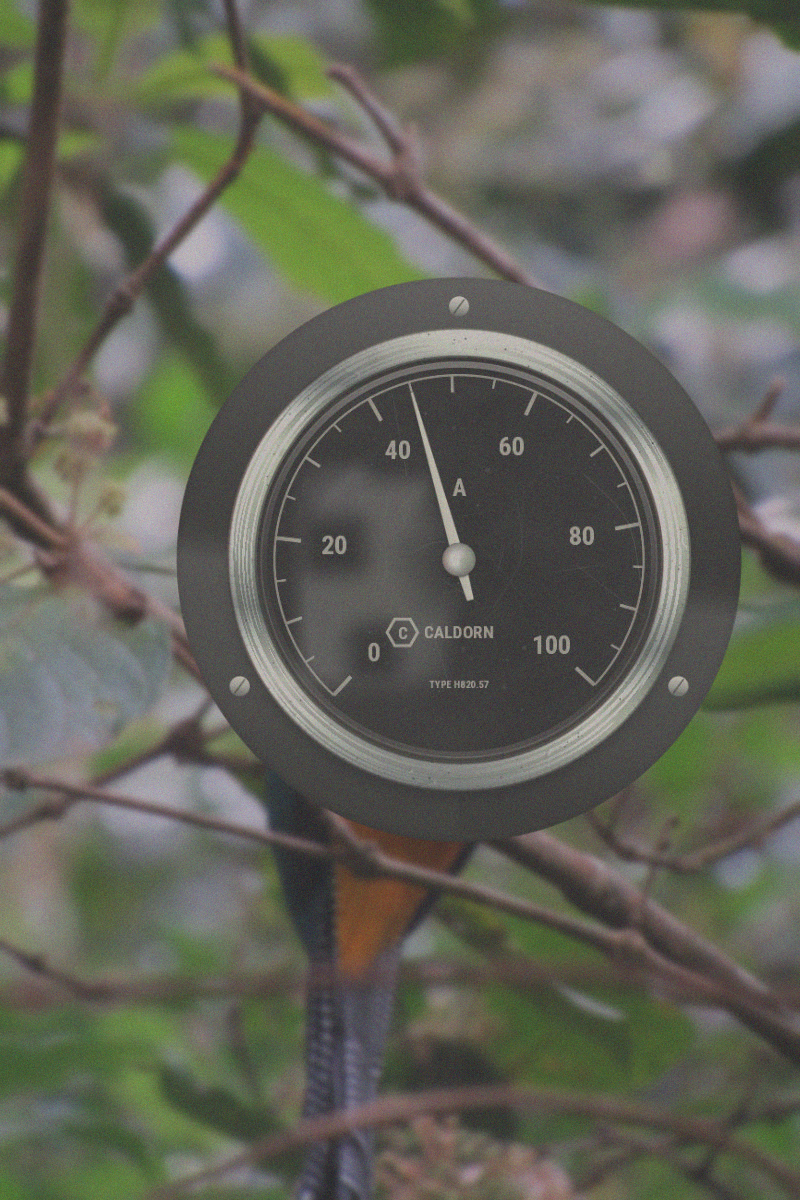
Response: 45 A
